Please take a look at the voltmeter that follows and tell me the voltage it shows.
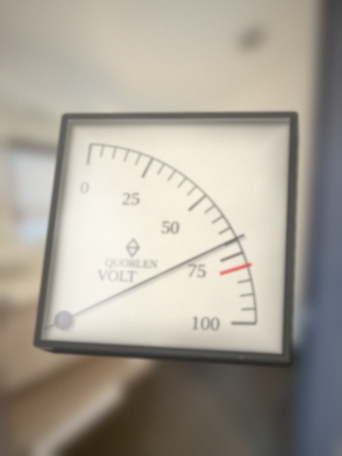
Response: 70 V
